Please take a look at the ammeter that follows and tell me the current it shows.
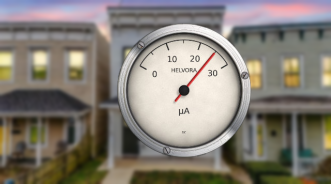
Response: 25 µA
